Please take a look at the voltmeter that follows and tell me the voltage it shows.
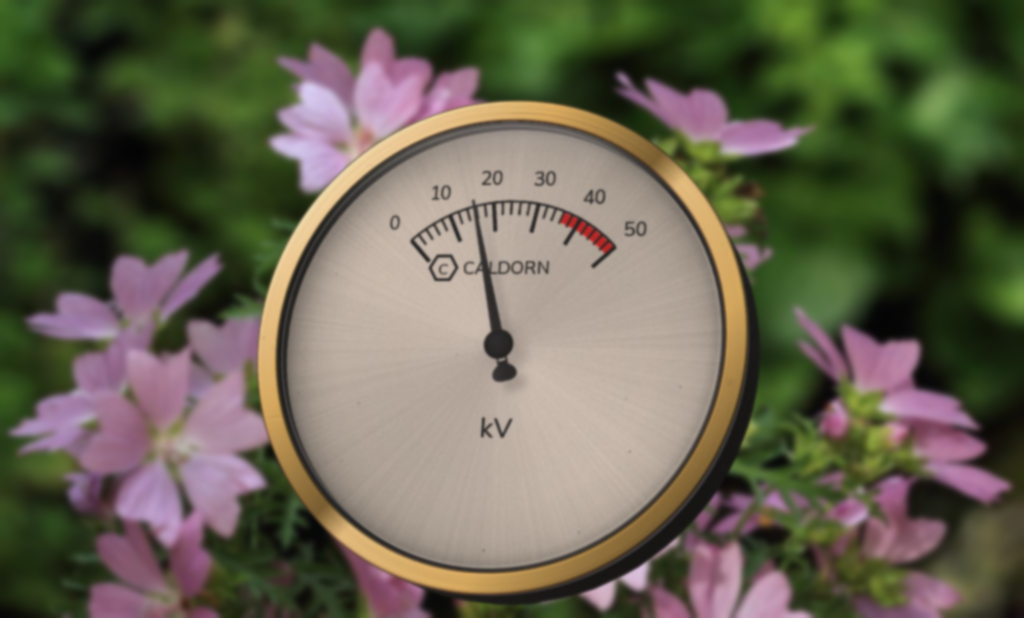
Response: 16 kV
